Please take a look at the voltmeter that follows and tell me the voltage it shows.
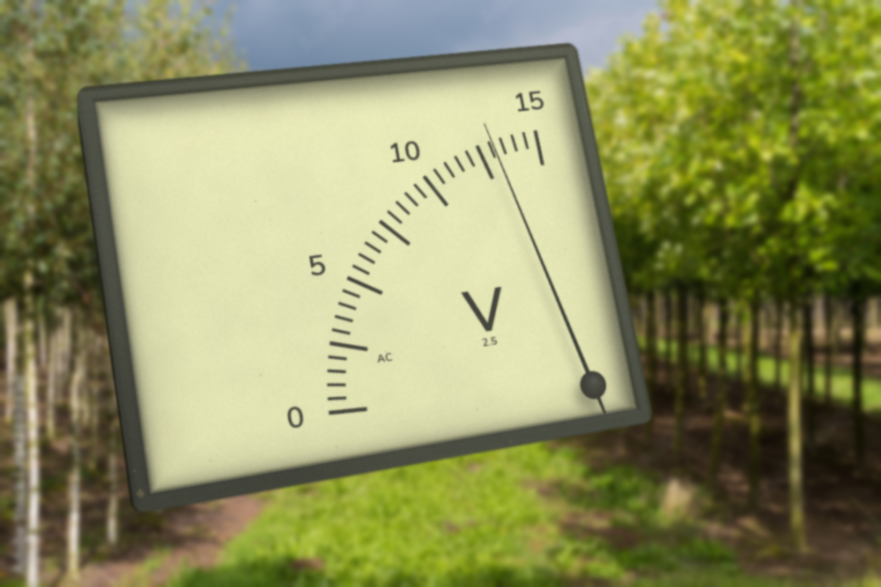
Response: 13 V
